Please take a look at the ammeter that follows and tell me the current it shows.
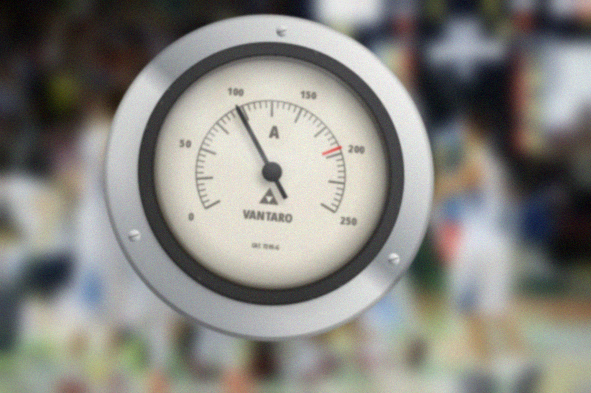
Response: 95 A
